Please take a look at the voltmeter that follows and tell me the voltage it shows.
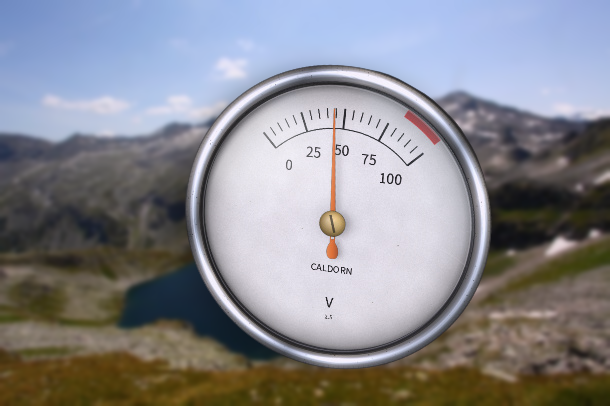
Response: 45 V
